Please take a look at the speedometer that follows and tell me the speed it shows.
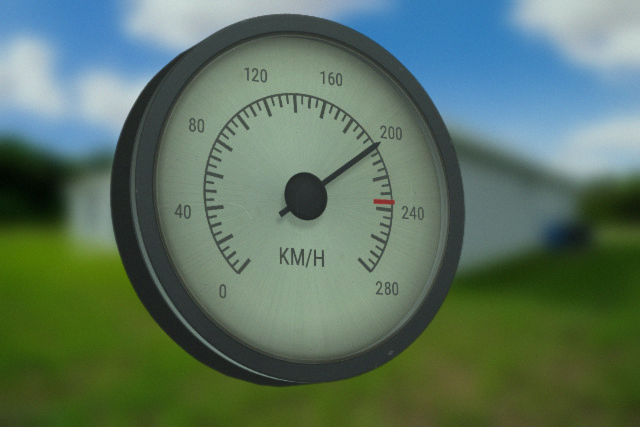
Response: 200 km/h
